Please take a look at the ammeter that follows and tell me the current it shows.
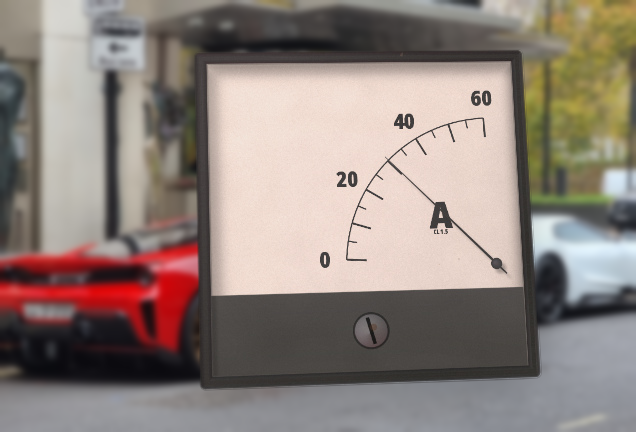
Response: 30 A
